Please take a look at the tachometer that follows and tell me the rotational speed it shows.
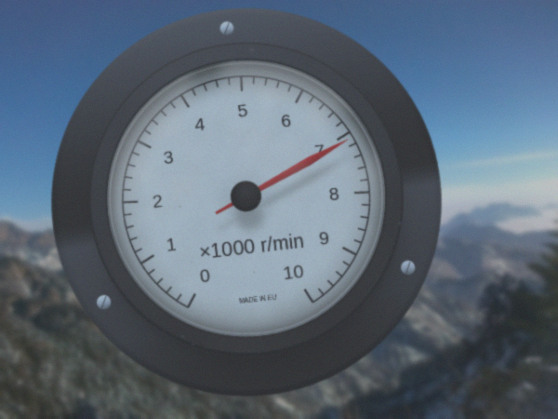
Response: 7100 rpm
